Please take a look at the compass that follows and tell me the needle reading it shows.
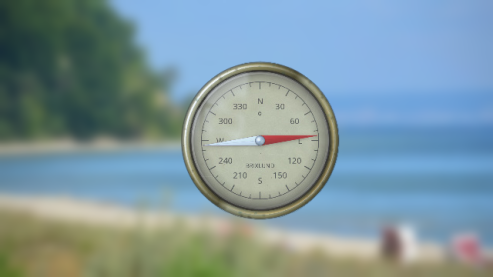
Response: 85 °
